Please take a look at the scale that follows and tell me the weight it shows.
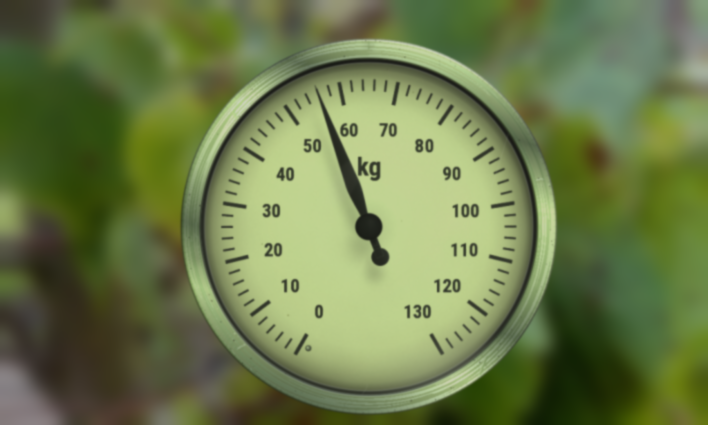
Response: 56 kg
